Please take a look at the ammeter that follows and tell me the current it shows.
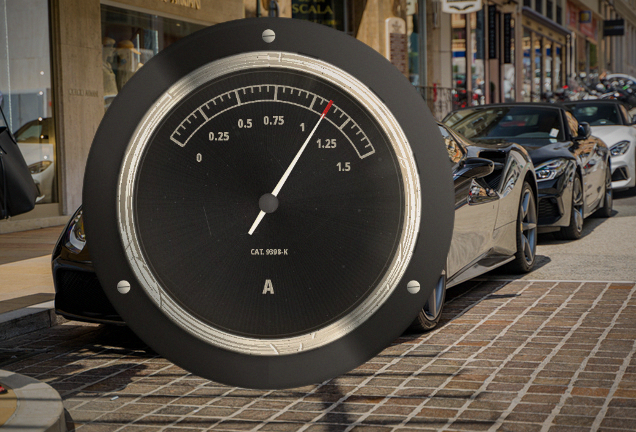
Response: 1.1 A
